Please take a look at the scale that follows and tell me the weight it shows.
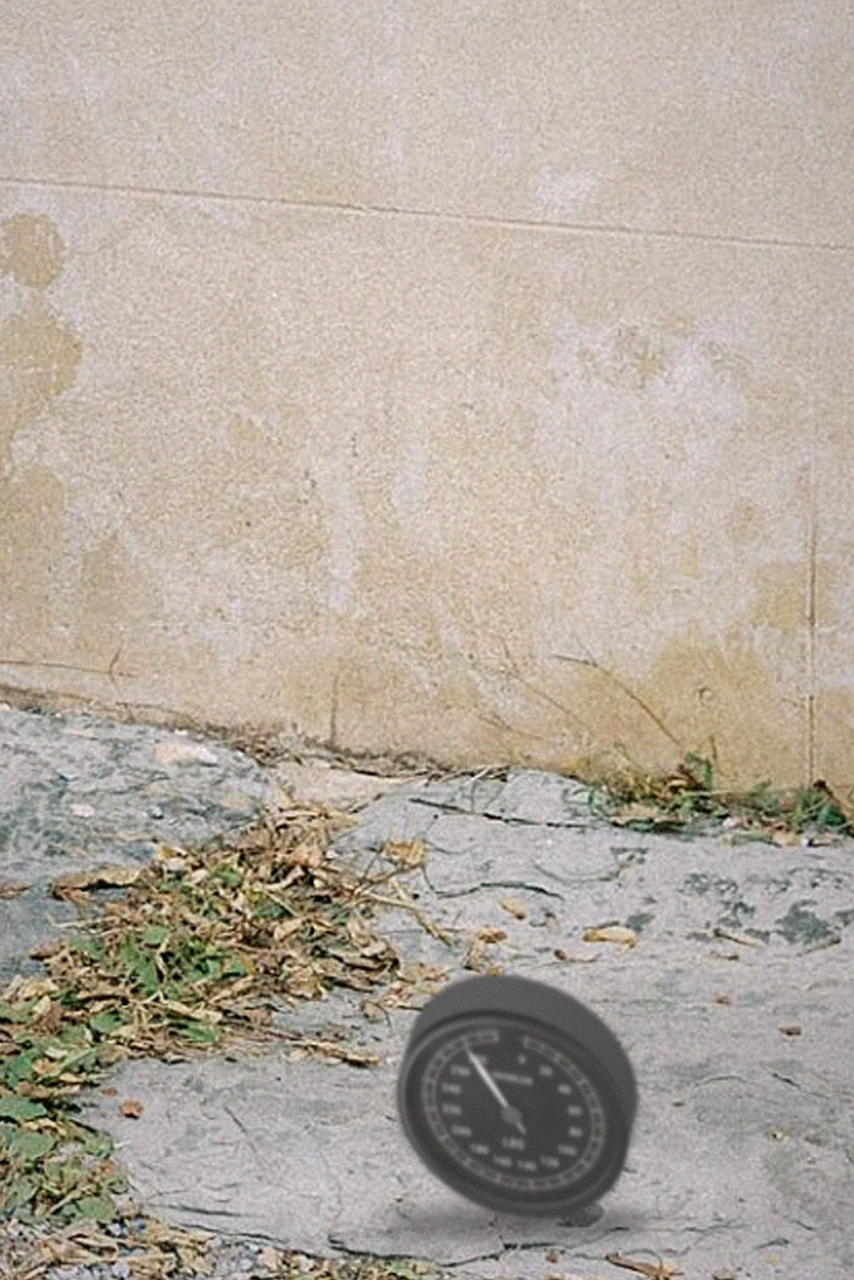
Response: 280 lb
